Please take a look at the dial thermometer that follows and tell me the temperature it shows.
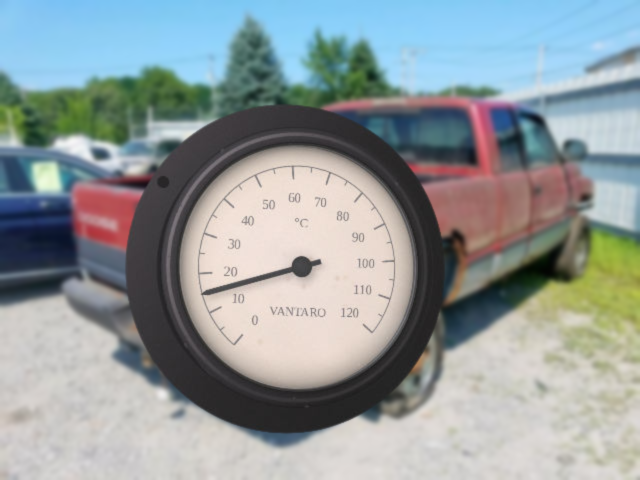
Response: 15 °C
